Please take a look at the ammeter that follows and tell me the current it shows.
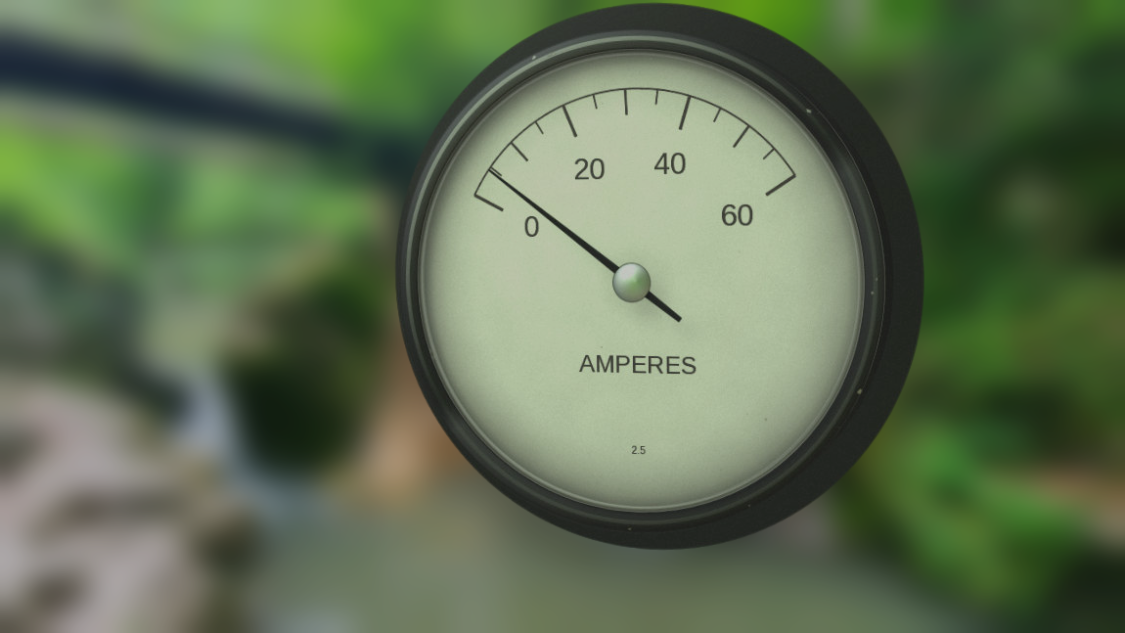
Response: 5 A
